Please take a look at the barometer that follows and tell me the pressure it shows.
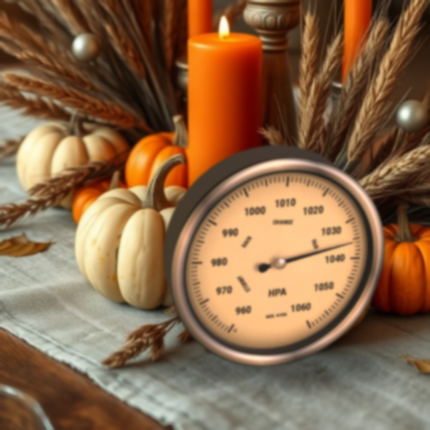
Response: 1035 hPa
